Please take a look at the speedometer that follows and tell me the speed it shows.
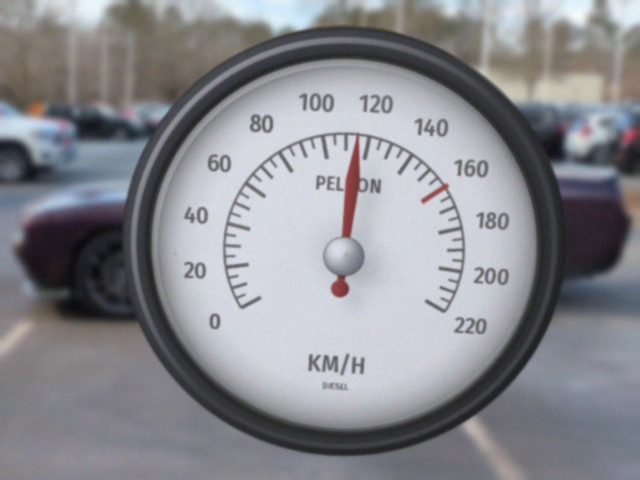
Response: 115 km/h
